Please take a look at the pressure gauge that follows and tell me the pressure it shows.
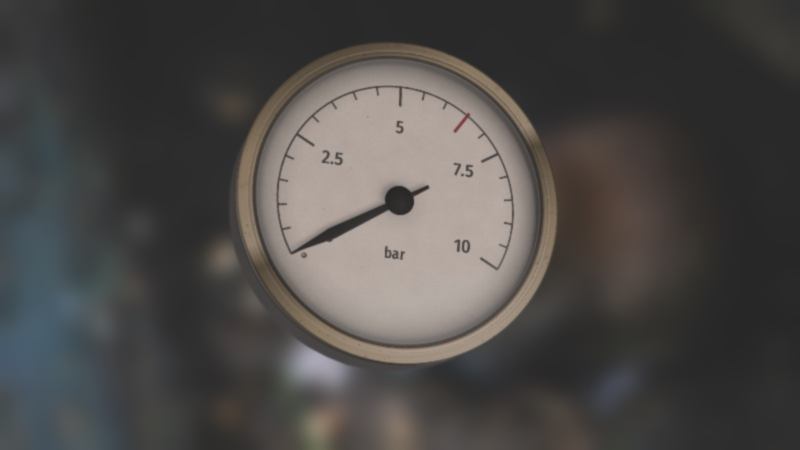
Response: 0 bar
